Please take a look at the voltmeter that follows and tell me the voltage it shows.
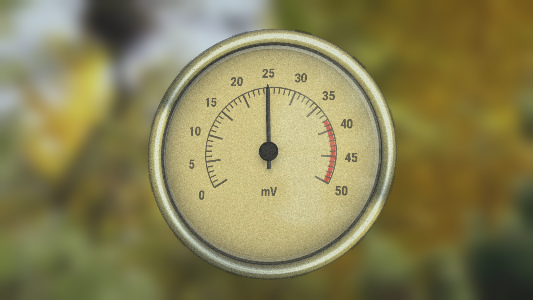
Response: 25 mV
